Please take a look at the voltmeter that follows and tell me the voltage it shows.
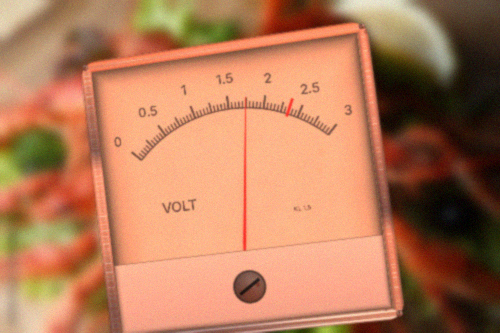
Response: 1.75 V
